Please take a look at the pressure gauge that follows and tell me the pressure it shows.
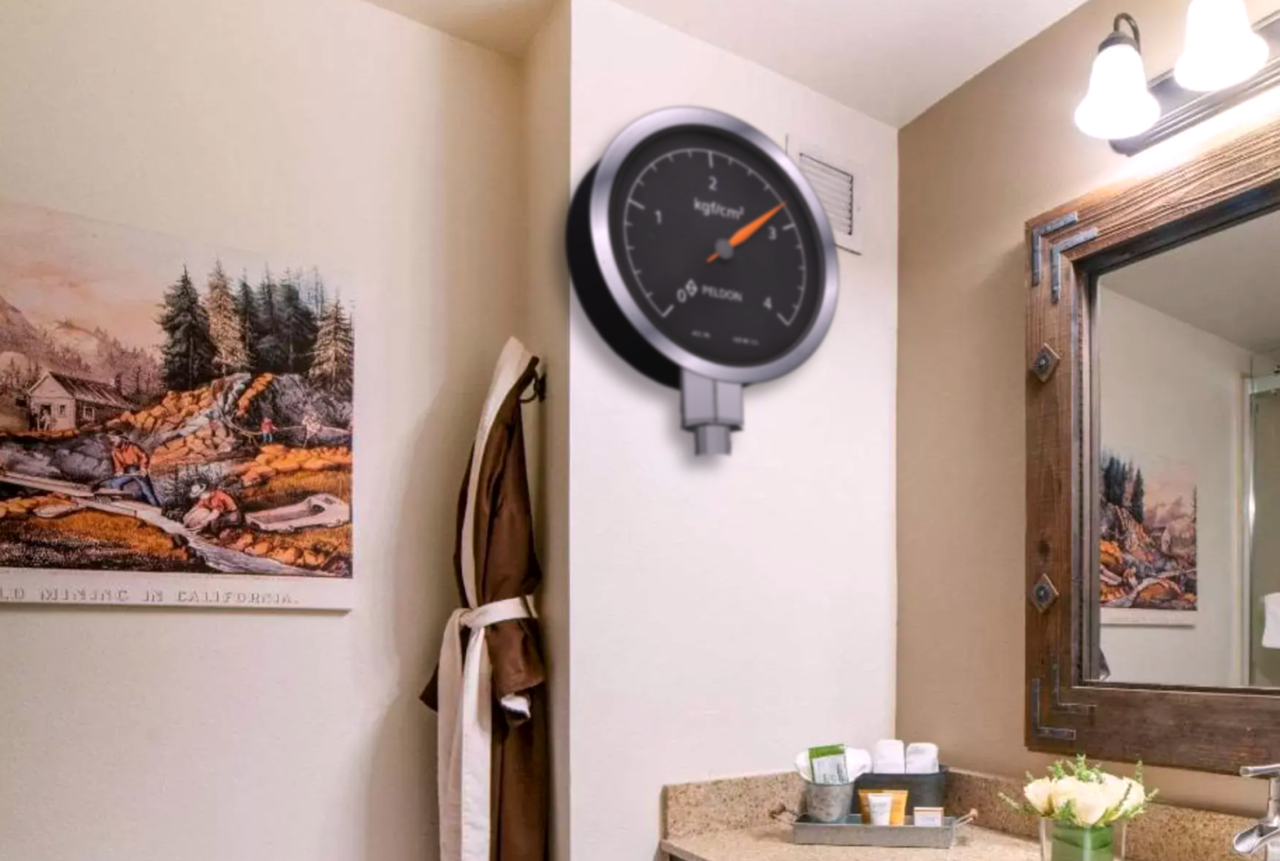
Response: 2.8 kg/cm²
